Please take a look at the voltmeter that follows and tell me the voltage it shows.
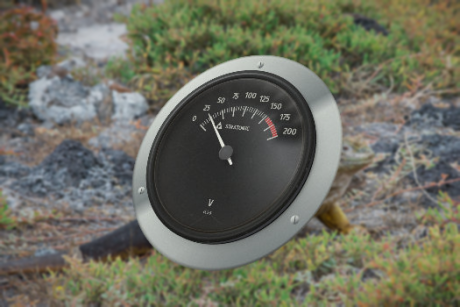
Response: 25 V
